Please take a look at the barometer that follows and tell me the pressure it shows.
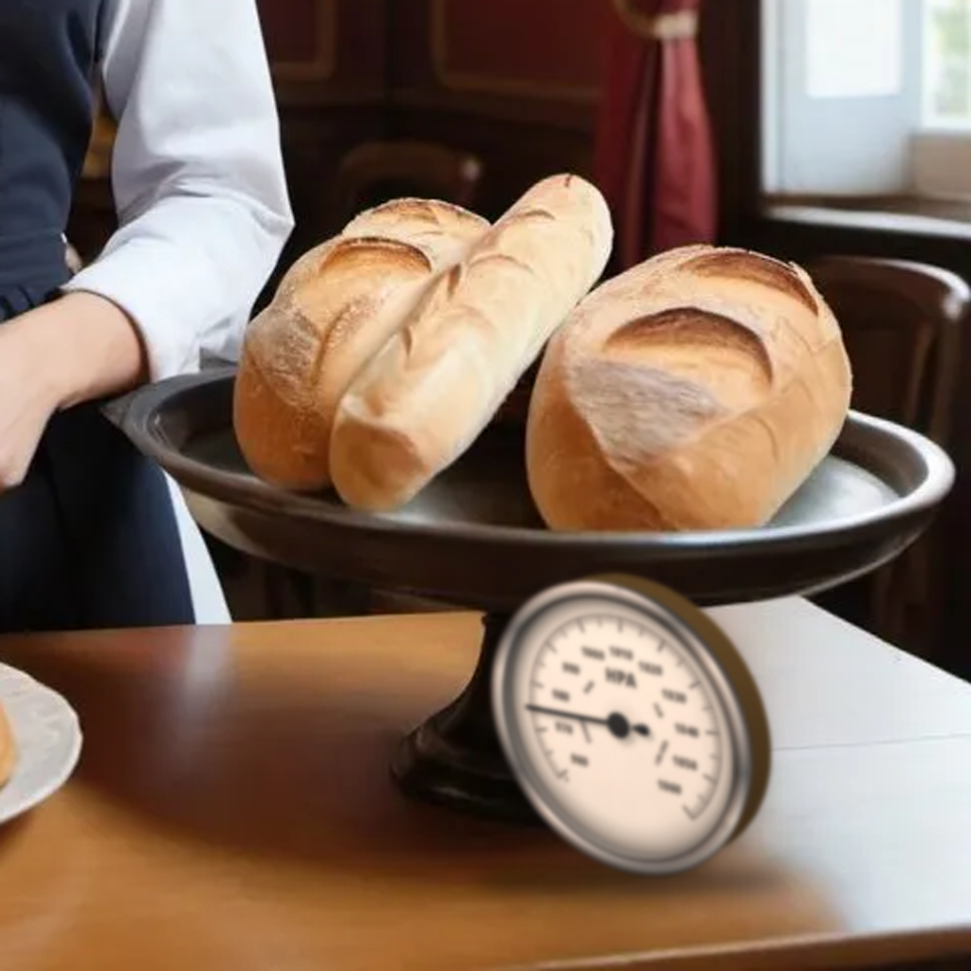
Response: 975 hPa
